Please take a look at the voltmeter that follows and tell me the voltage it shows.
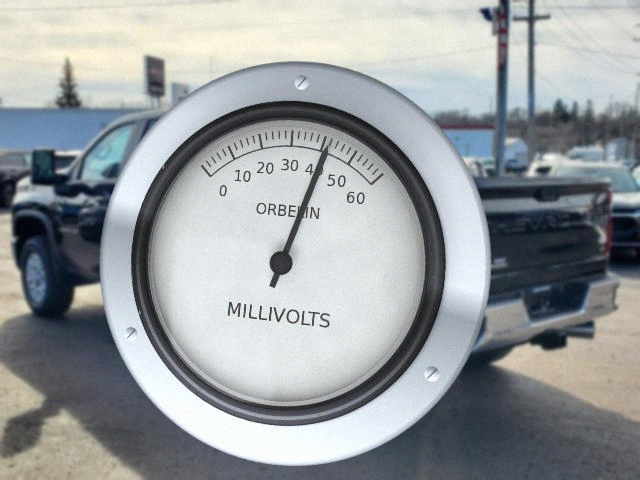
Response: 42 mV
